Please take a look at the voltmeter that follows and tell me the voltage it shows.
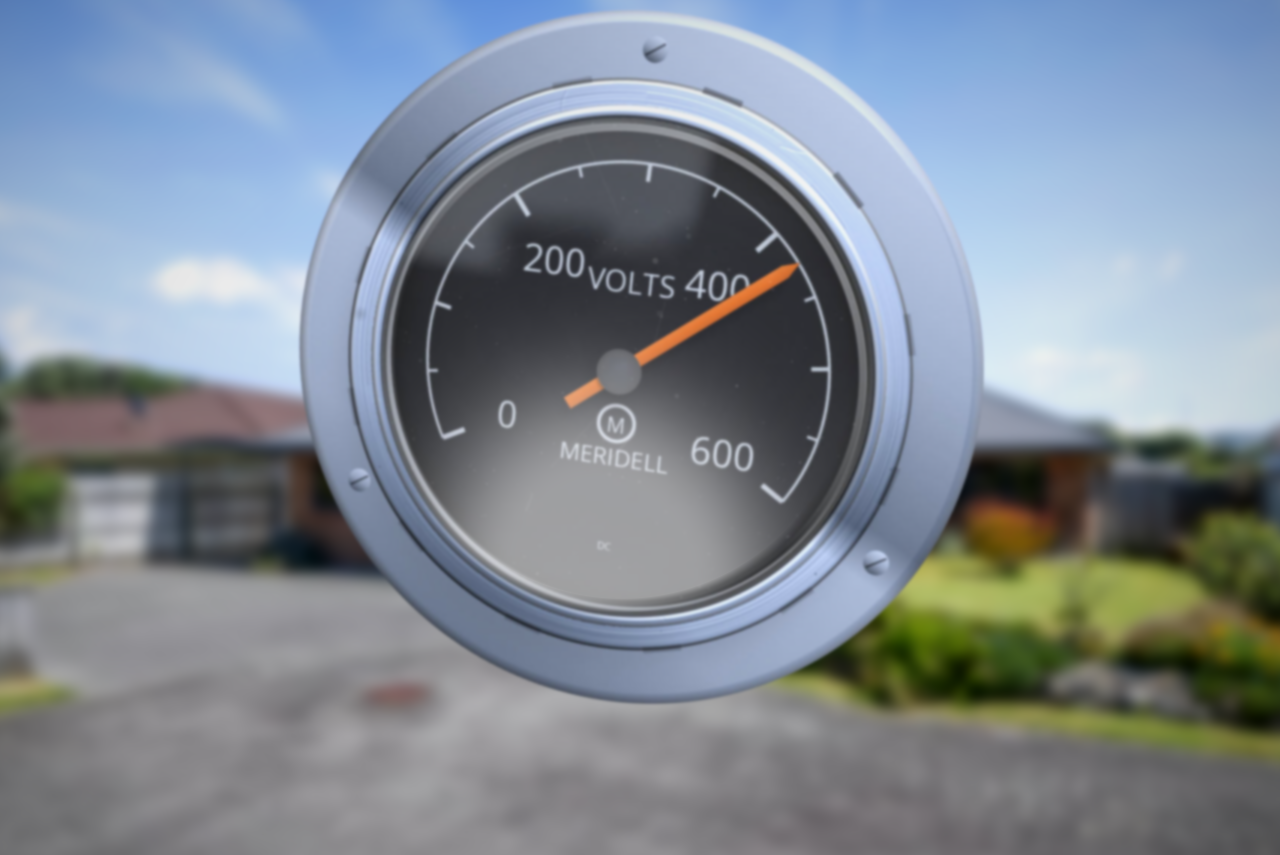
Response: 425 V
